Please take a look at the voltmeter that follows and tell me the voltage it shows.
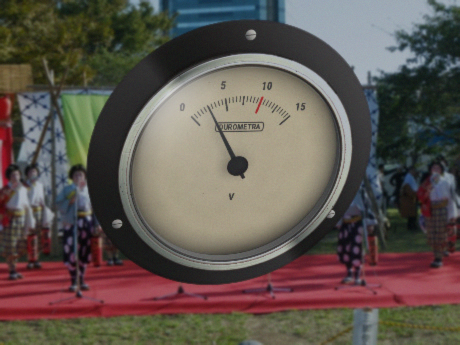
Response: 2.5 V
